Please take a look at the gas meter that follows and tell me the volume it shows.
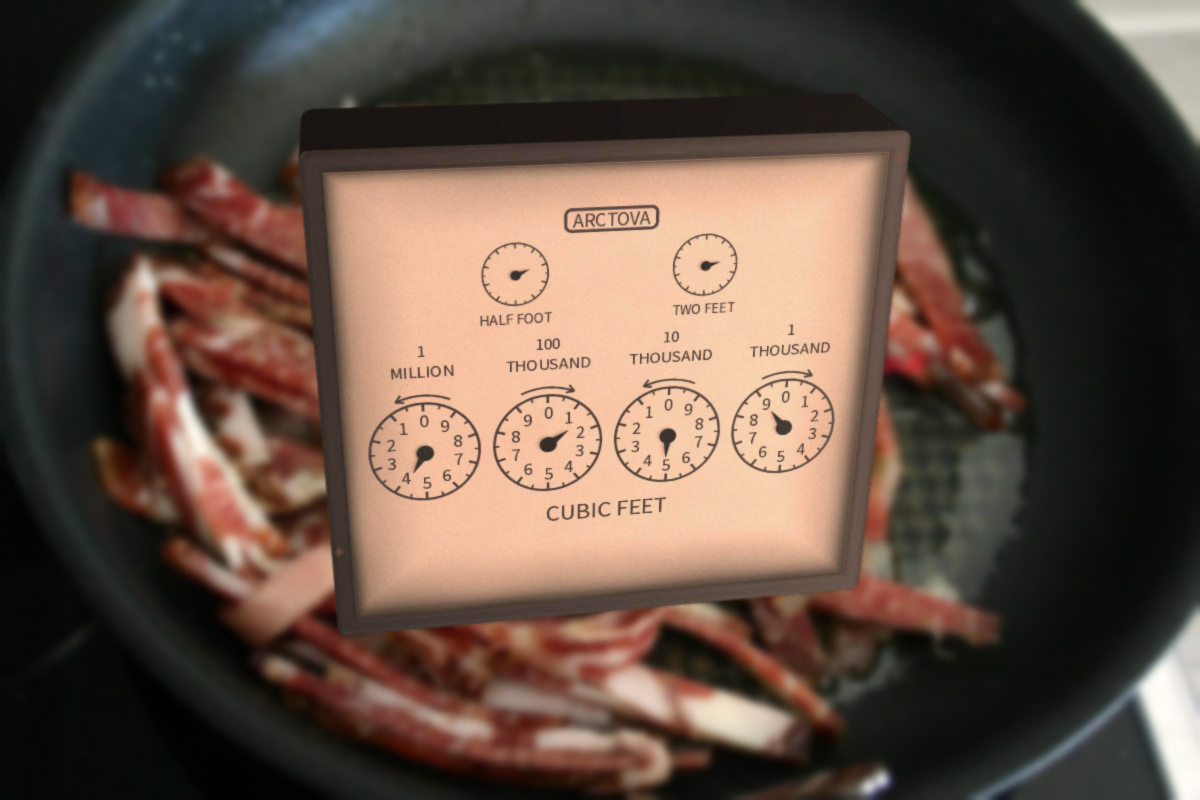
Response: 414900 ft³
